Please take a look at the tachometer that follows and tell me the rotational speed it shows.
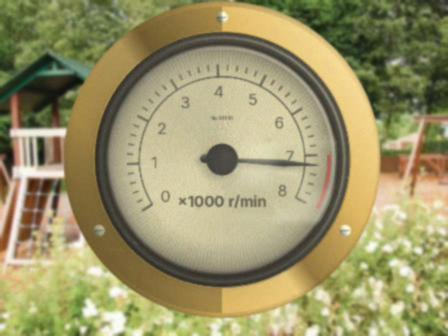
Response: 7200 rpm
